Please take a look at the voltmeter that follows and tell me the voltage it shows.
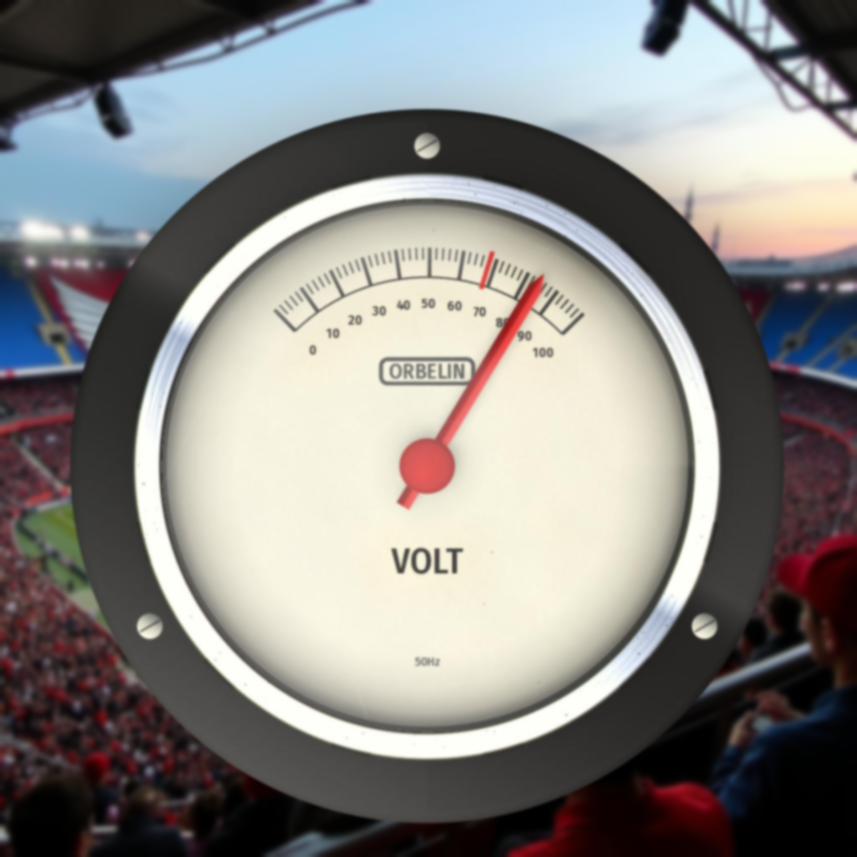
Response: 84 V
